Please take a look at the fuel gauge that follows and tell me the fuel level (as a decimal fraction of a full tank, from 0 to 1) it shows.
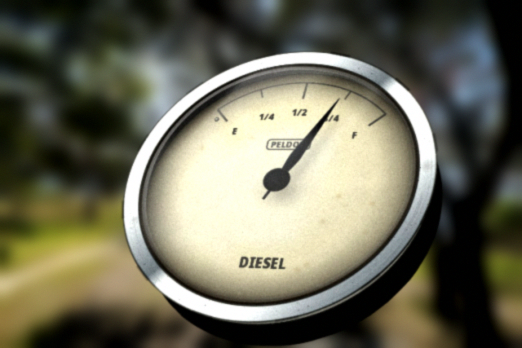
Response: 0.75
